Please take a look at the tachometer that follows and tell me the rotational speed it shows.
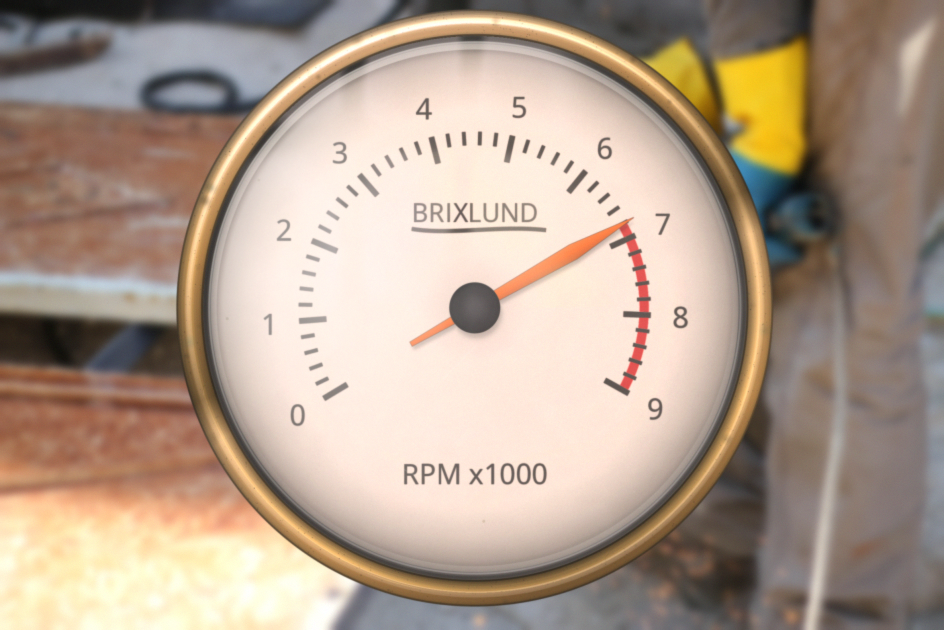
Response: 6800 rpm
